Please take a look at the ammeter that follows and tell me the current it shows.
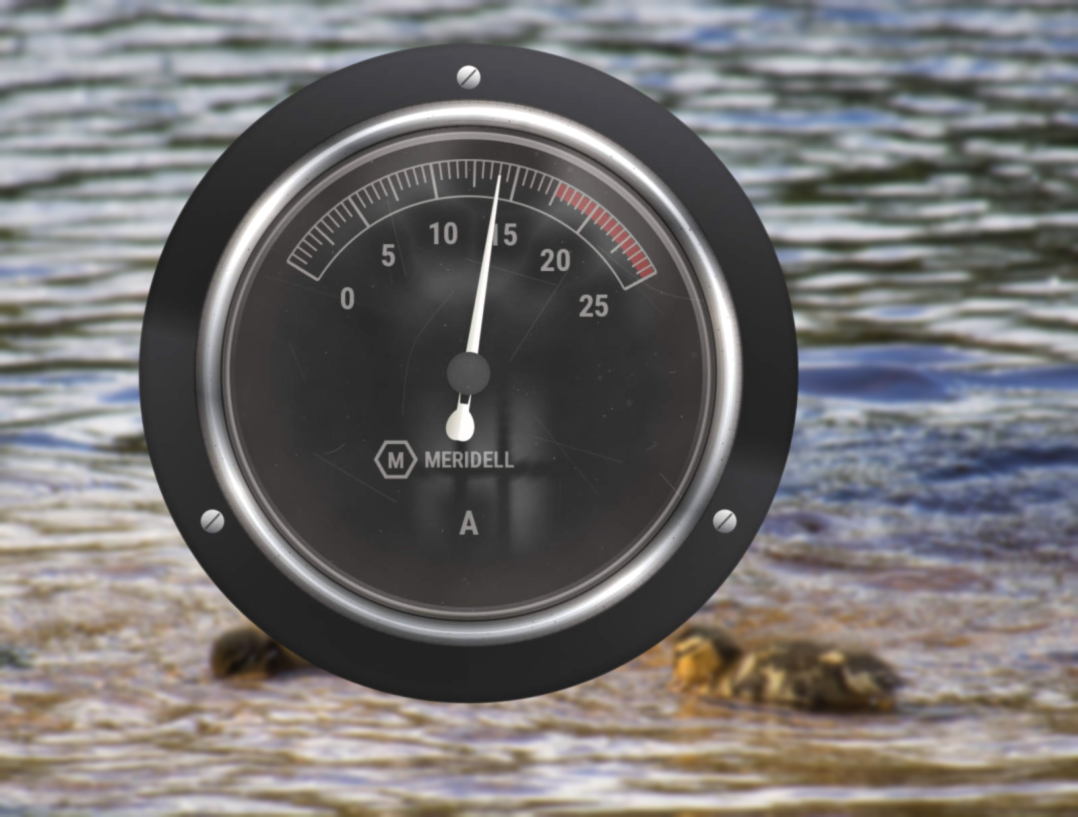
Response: 14 A
